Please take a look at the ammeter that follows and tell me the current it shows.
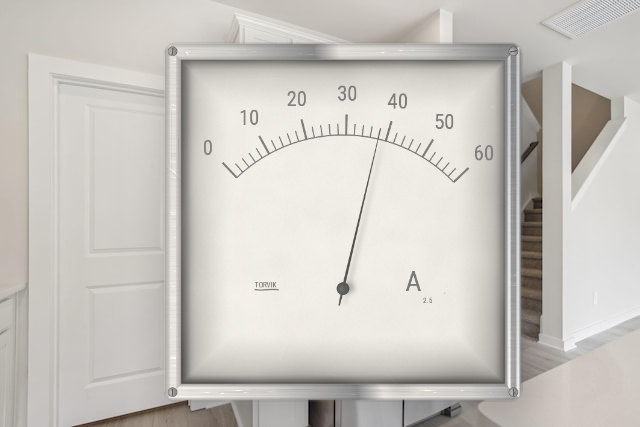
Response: 38 A
